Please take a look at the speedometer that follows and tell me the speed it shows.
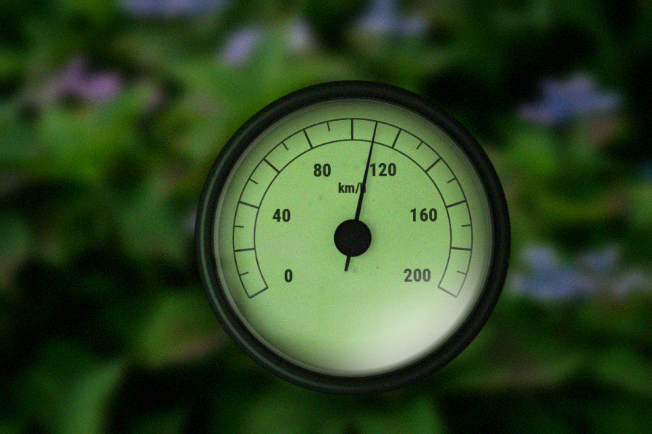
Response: 110 km/h
